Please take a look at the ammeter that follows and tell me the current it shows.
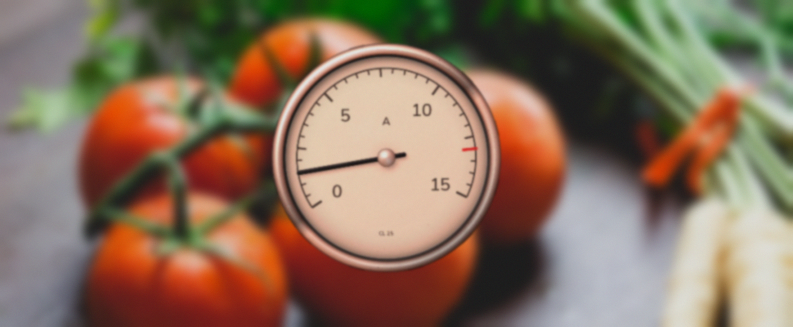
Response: 1.5 A
